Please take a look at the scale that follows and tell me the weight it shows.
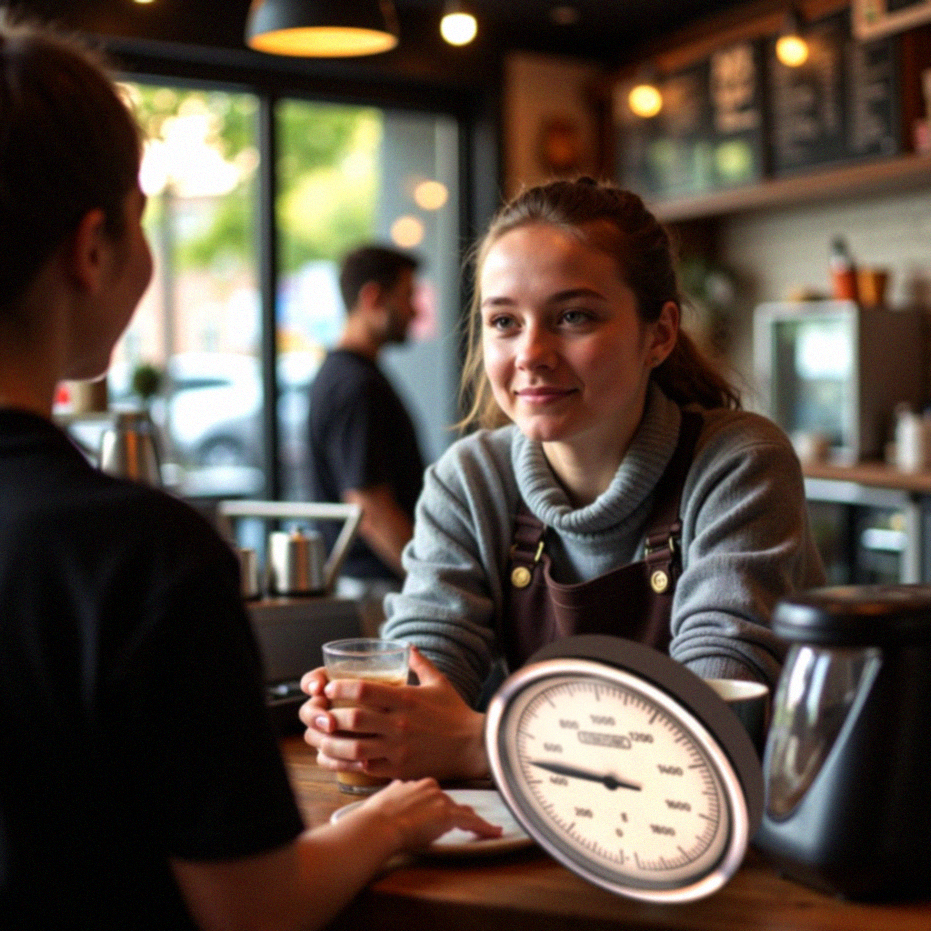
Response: 500 g
